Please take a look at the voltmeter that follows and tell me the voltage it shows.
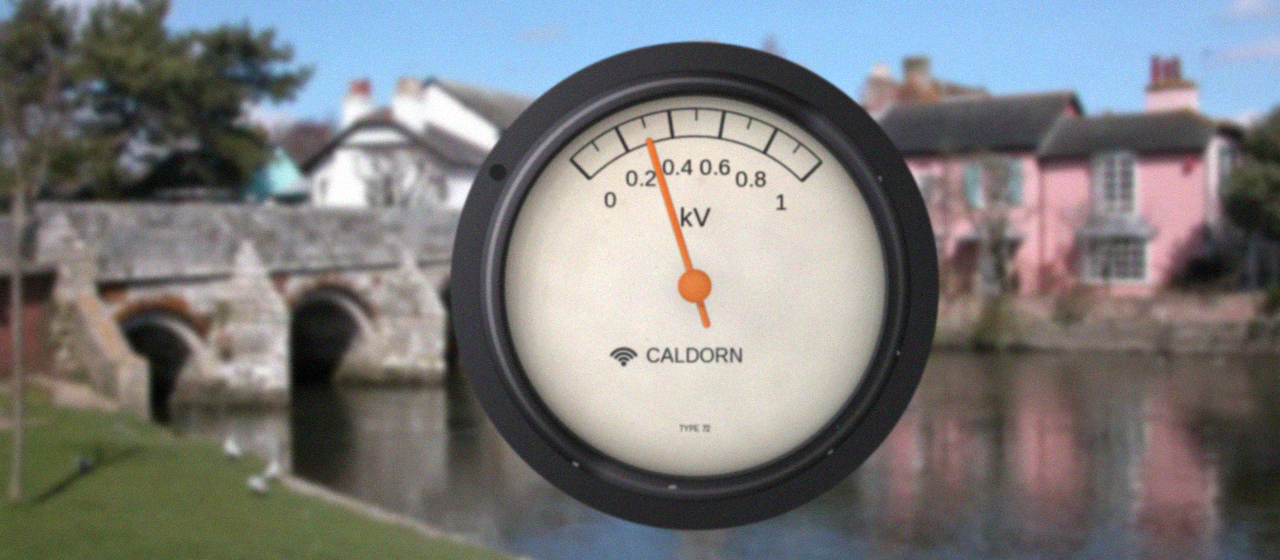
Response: 0.3 kV
